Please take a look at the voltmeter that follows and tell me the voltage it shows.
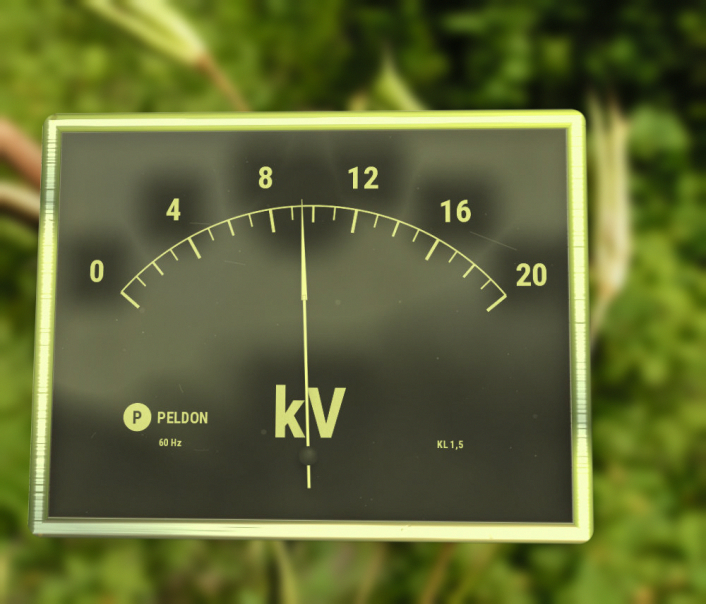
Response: 9.5 kV
